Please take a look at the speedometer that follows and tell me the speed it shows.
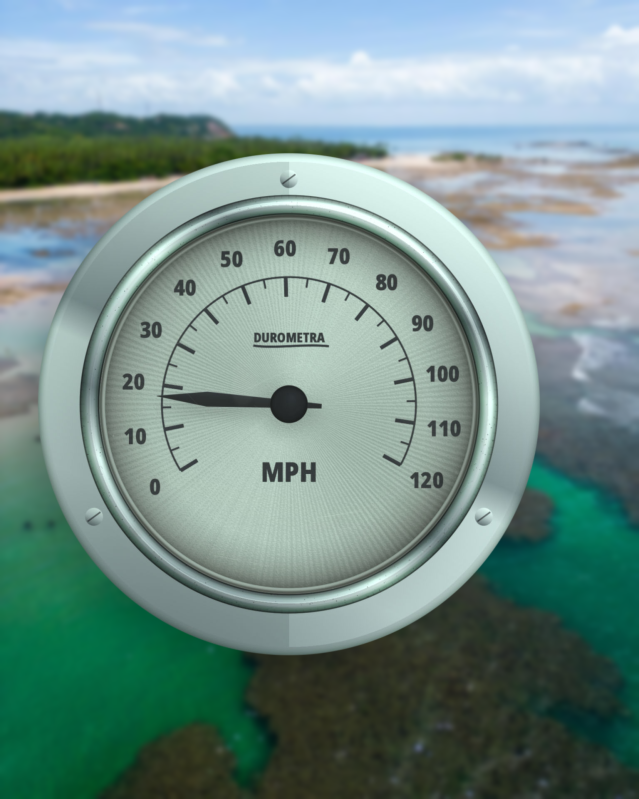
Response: 17.5 mph
